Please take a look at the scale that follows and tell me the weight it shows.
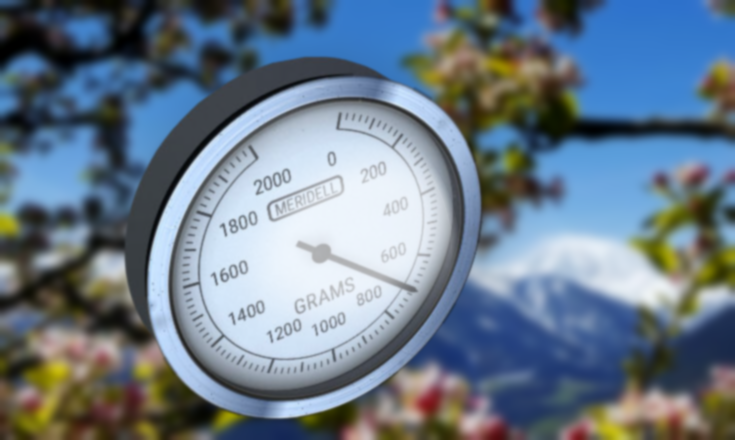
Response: 700 g
